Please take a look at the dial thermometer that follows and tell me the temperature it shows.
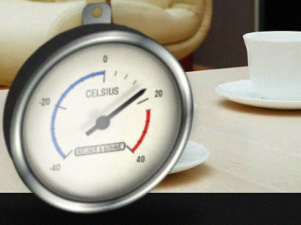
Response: 16 °C
